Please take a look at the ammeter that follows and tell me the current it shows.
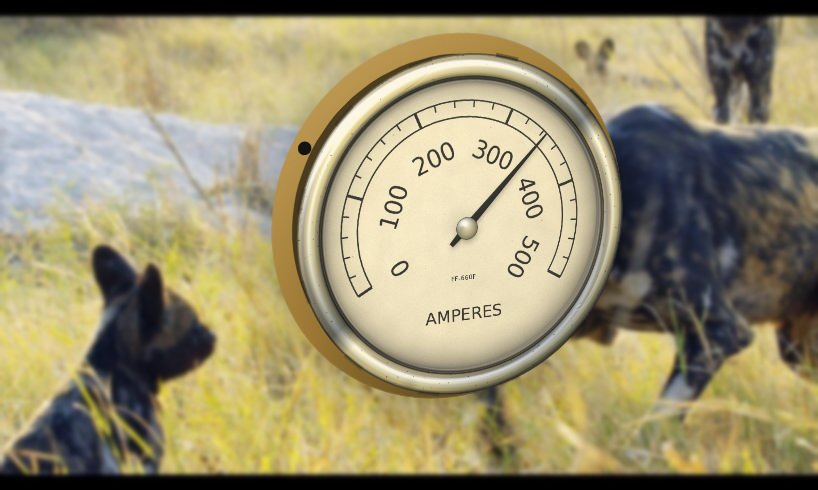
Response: 340 A
